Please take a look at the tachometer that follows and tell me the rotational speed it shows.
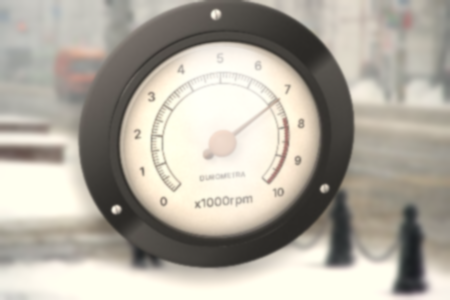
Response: 7000 rpm
